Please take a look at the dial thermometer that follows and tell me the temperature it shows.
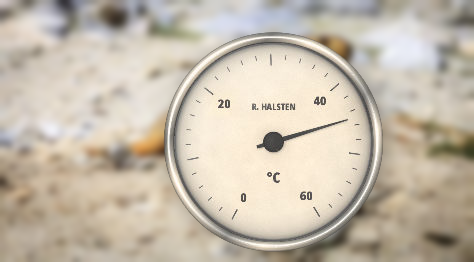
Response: 45 °C
